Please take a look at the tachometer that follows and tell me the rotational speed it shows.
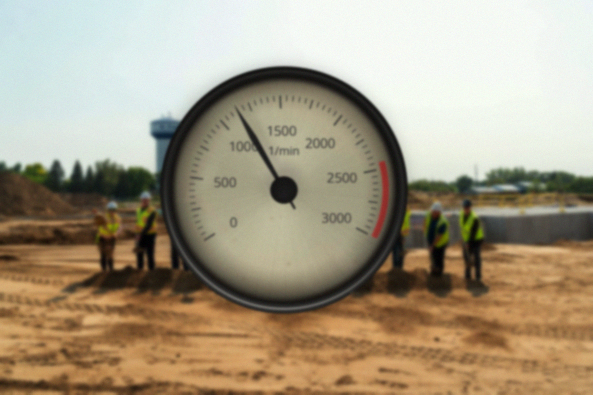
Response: 1150 rpm
